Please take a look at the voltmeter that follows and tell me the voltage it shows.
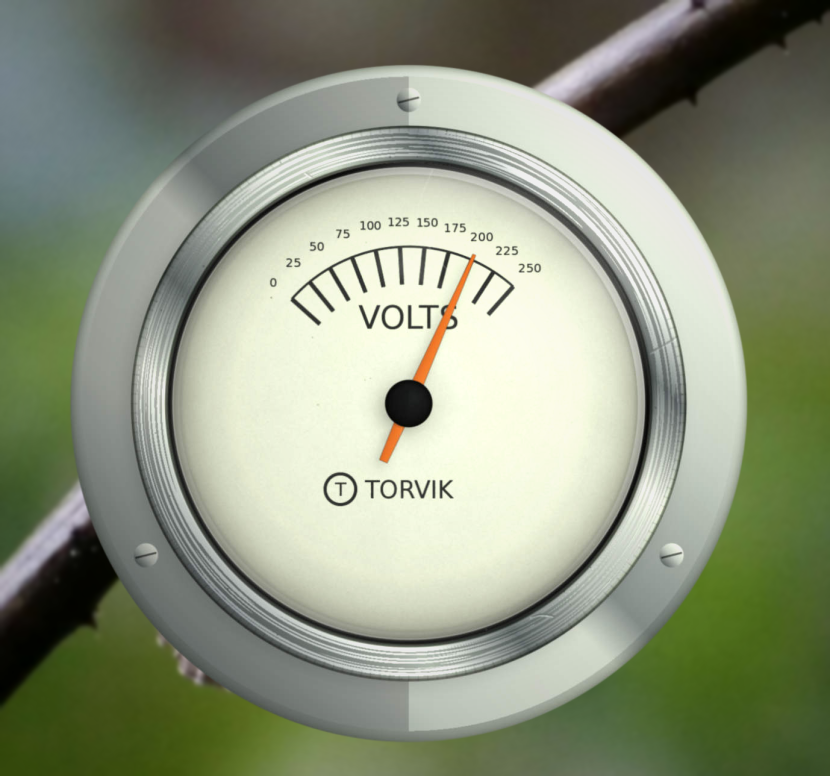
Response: 200 V
